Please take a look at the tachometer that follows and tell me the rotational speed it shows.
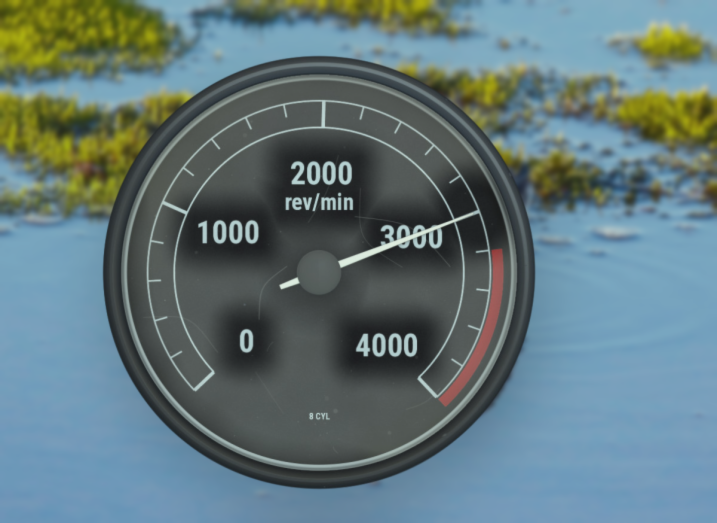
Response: 3000 rpm
